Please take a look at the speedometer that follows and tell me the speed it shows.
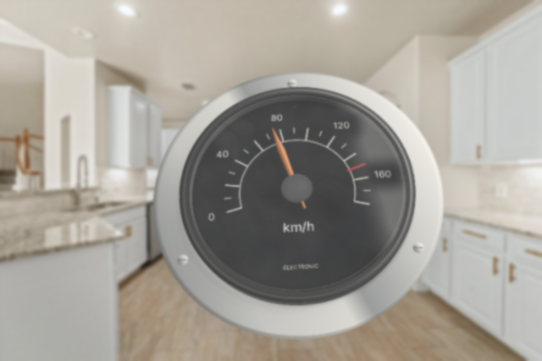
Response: 75 km/h
